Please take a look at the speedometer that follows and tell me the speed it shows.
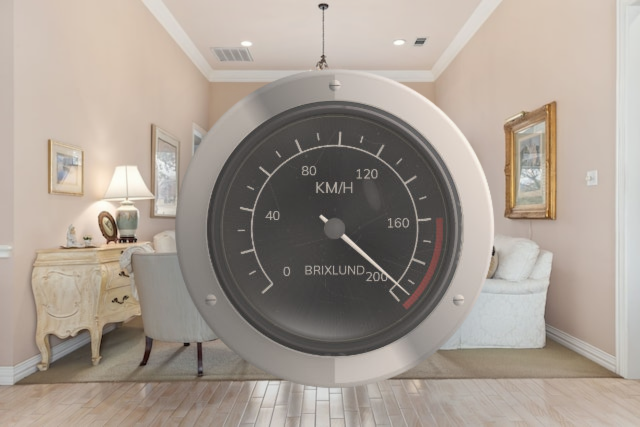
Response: 195 km/h
